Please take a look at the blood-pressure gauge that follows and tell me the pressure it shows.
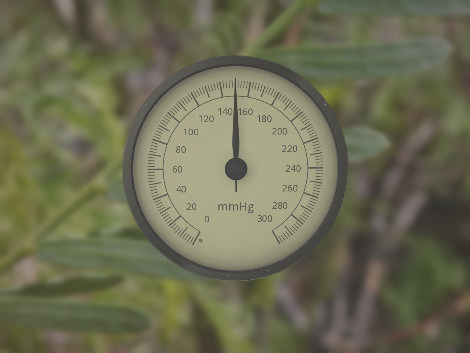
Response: 150 mmHg
